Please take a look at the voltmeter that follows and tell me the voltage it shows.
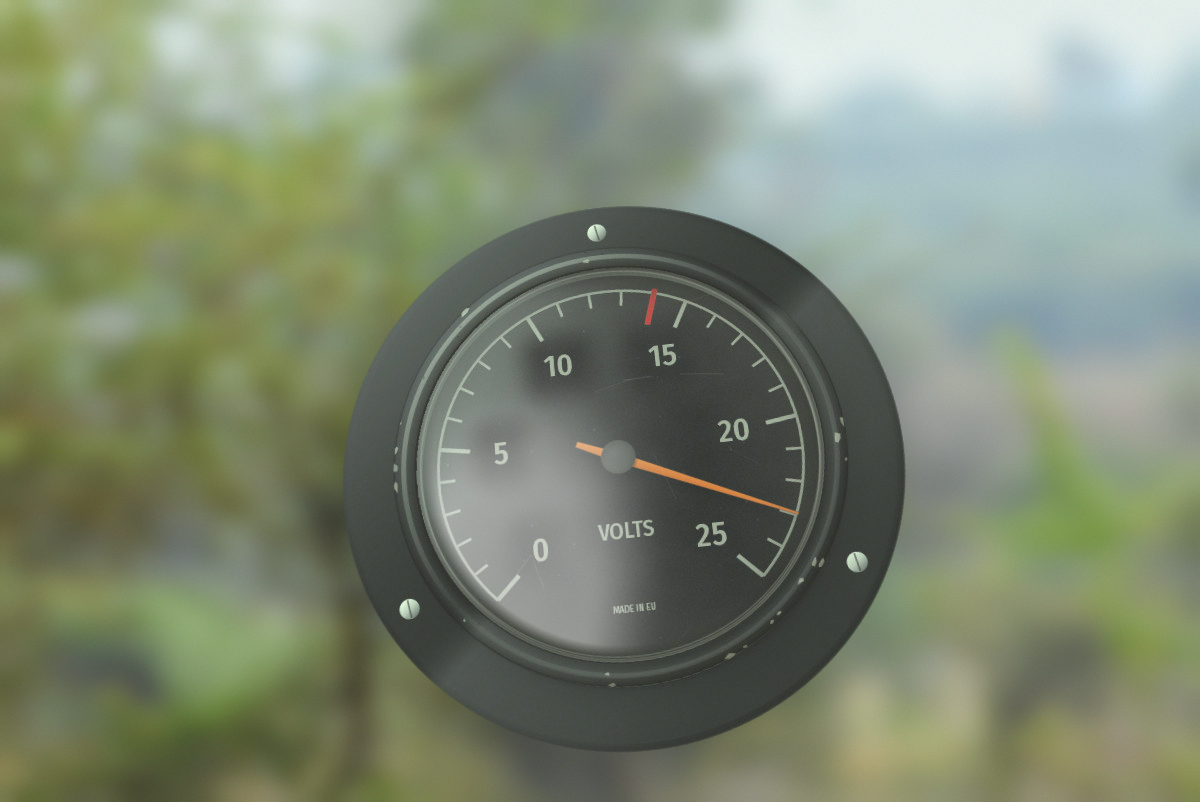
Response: 23 V
